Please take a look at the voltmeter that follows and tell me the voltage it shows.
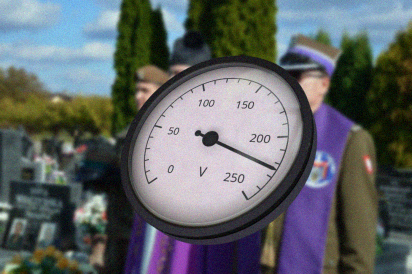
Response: 225 V
